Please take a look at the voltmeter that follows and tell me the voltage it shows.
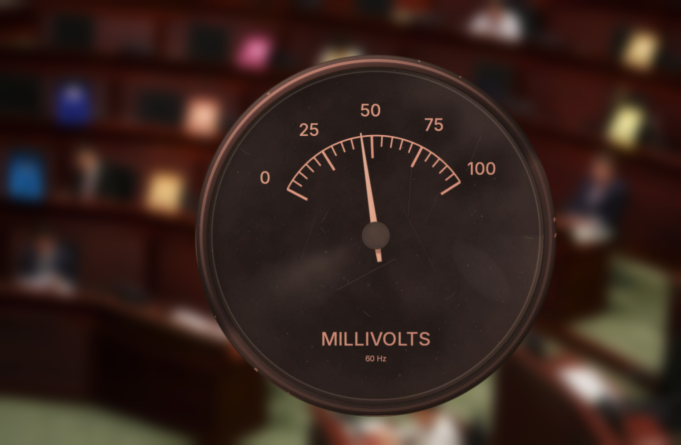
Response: 45 mV
